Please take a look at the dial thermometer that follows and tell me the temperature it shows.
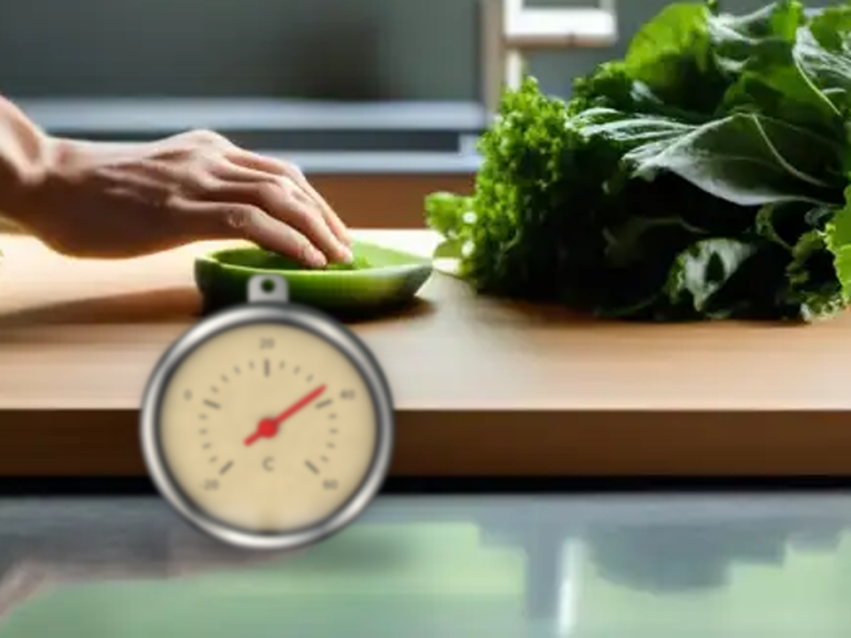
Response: 36 °C
